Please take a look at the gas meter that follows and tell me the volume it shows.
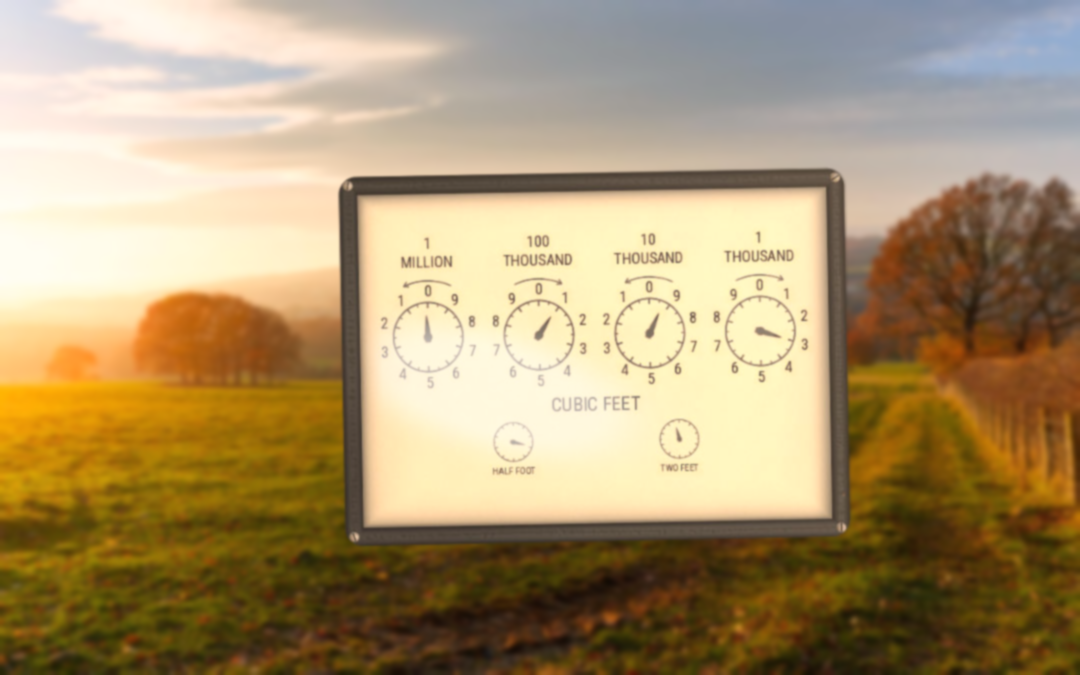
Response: 9300 ft³
